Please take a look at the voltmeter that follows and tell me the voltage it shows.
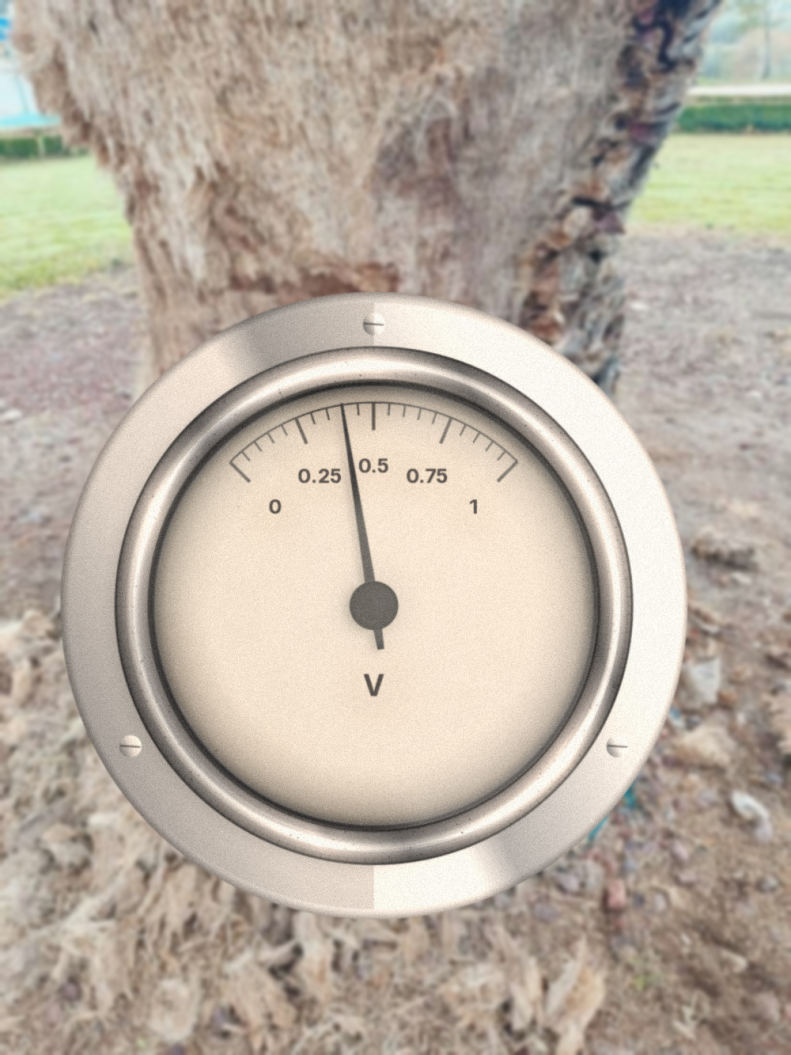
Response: 0.4 V
